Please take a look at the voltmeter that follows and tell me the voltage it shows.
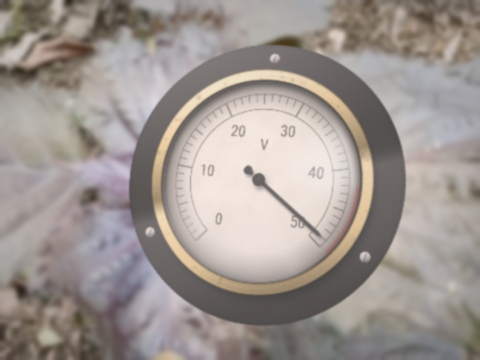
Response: 49 V
